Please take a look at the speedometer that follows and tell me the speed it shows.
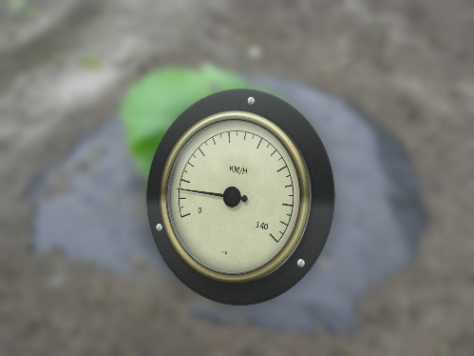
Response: 15 km/h
